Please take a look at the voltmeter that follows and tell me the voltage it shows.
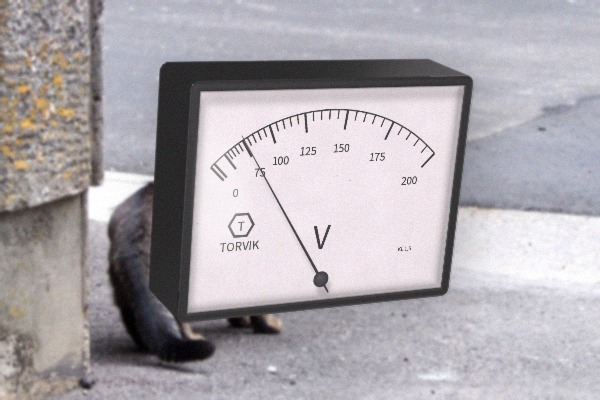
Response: 75 V
